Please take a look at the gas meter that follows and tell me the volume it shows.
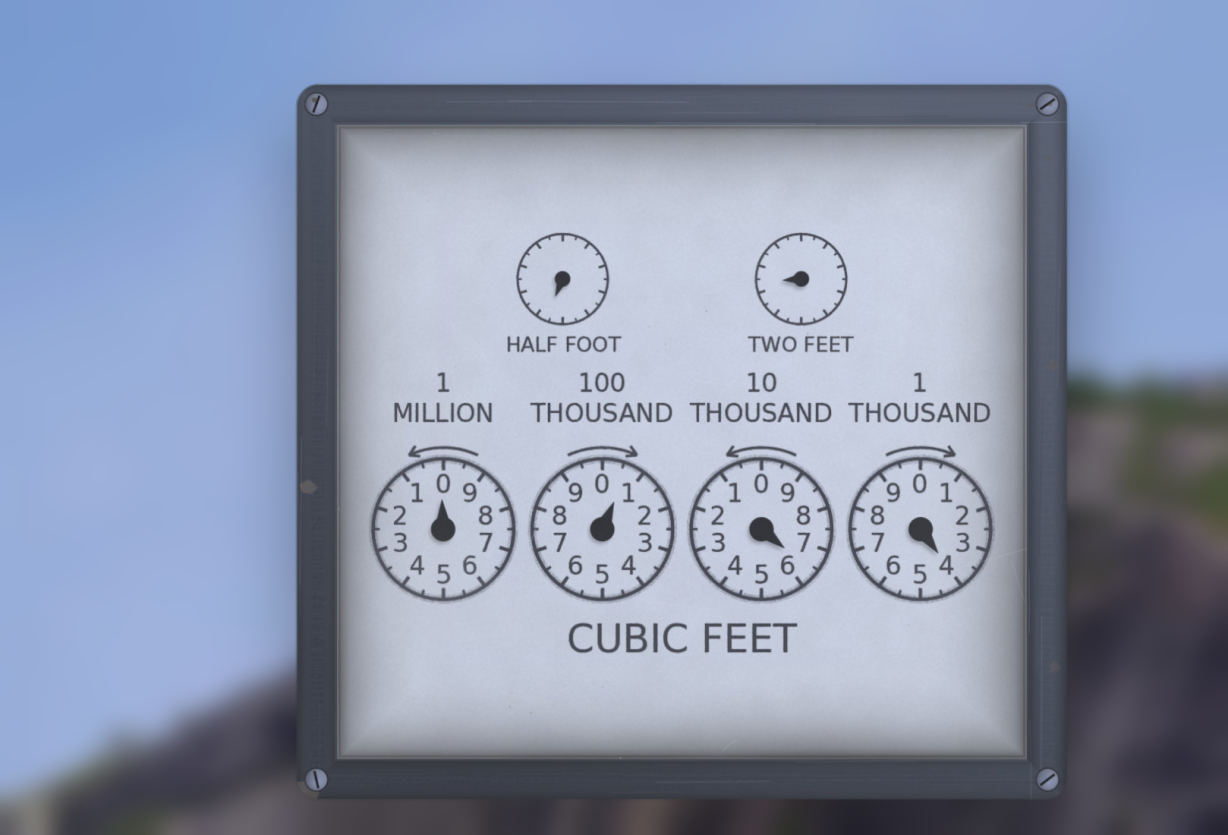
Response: 6400 ft³
